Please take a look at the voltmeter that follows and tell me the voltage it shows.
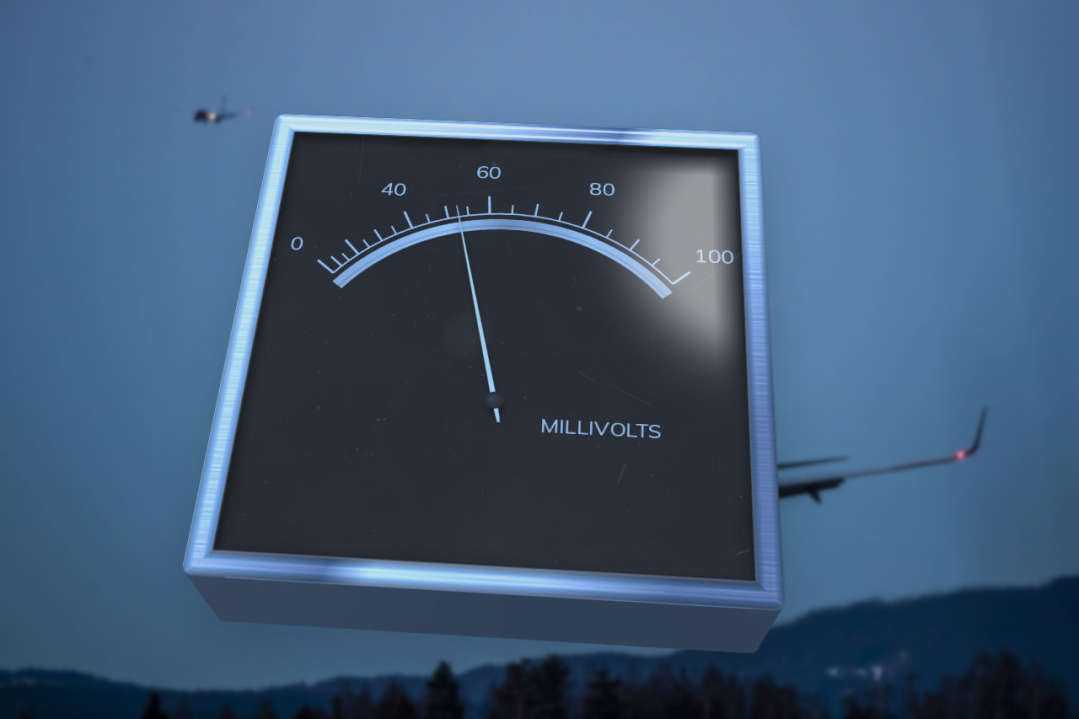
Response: 52.5 mV
